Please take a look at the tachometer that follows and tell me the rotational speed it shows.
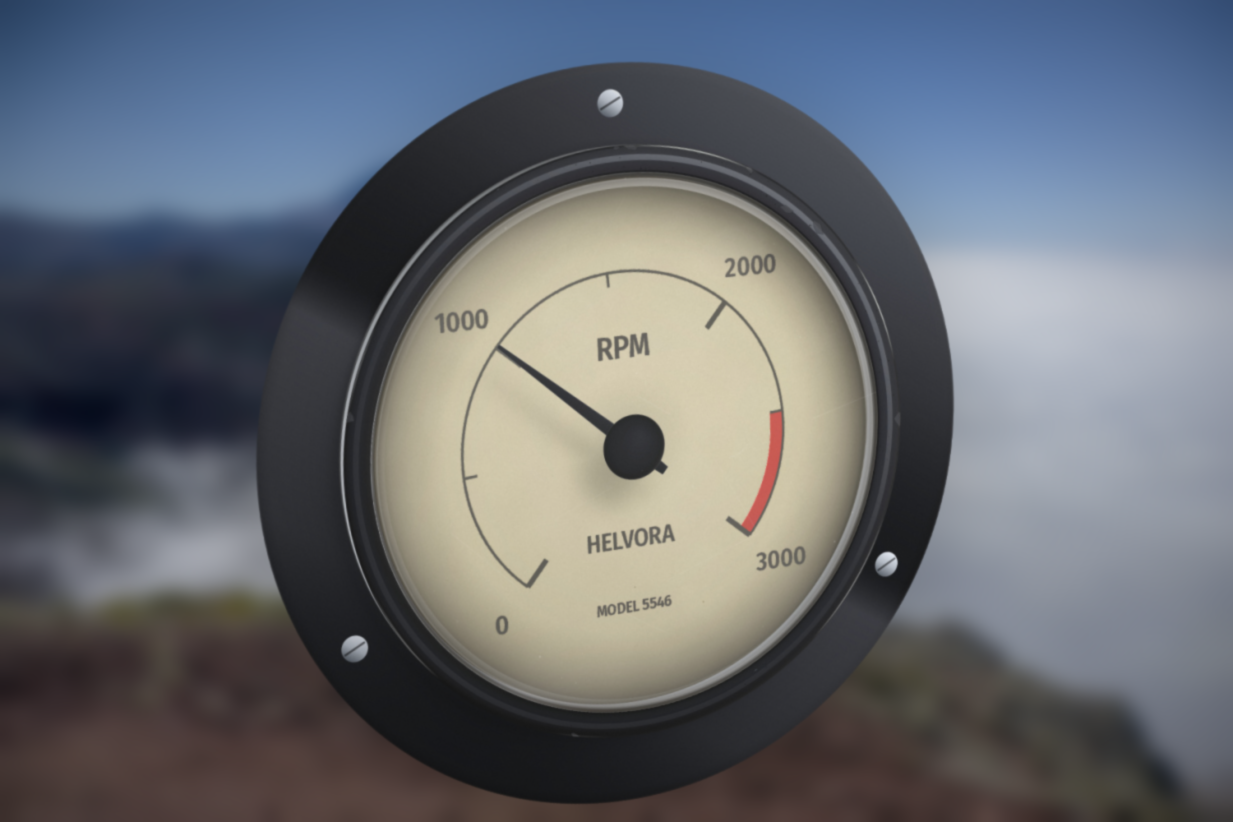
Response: 1000 rpm
